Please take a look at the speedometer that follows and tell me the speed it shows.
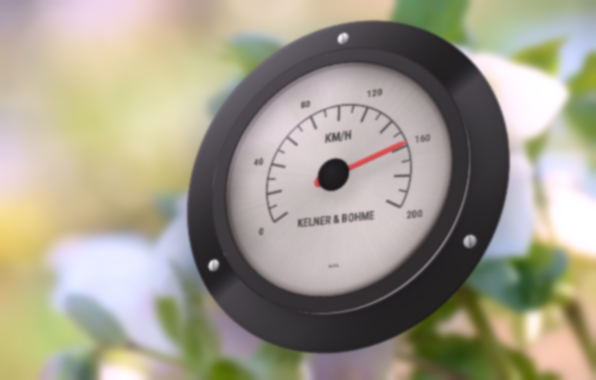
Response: 160 km/h
